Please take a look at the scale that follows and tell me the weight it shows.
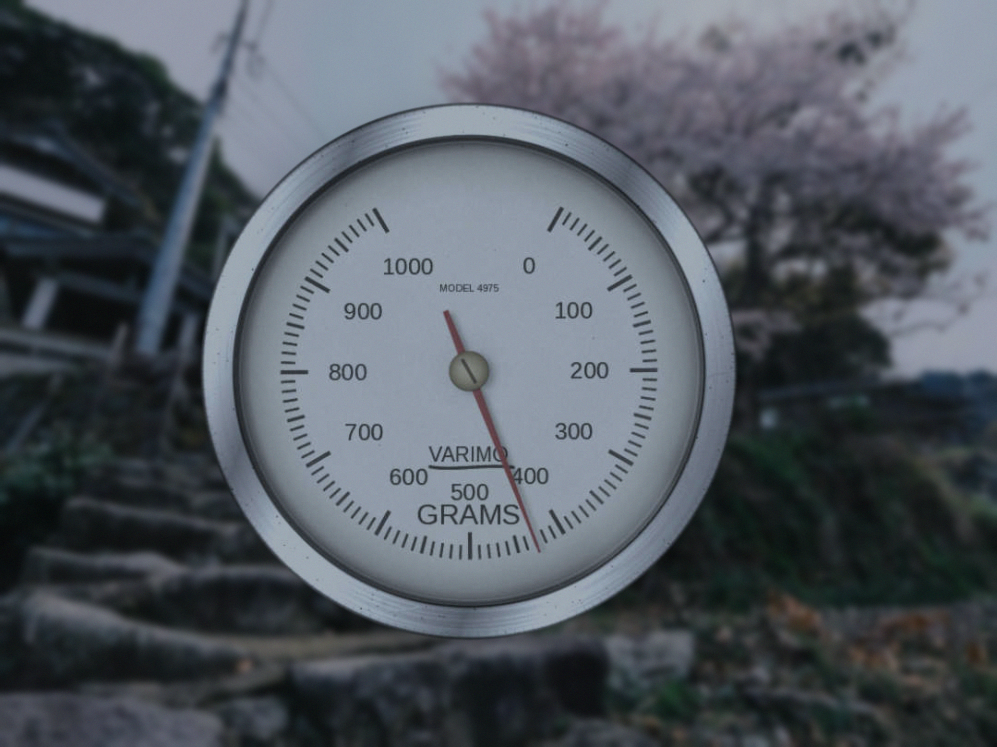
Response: 430 g
